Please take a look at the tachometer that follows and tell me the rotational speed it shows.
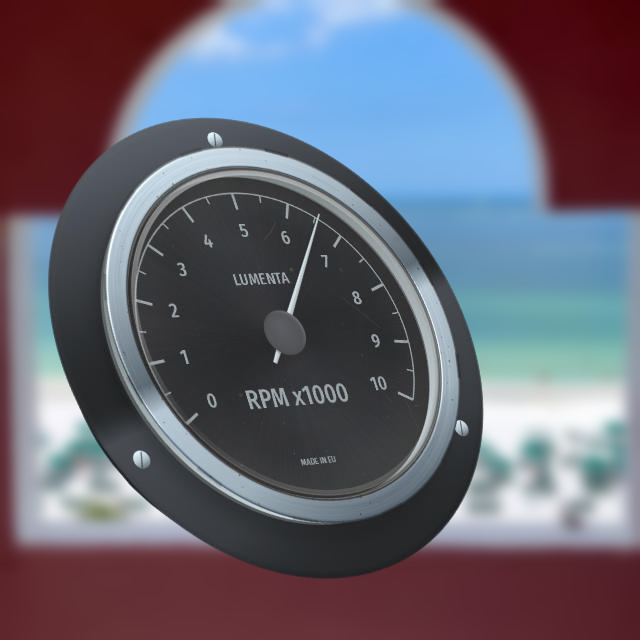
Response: 6500 rpm
